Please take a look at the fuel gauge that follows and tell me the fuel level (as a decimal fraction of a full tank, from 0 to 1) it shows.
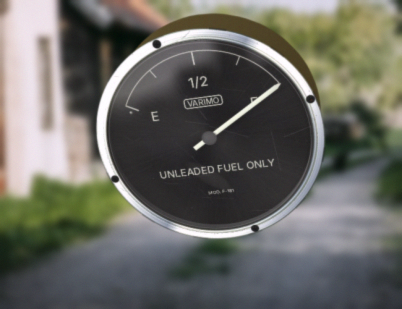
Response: 1
